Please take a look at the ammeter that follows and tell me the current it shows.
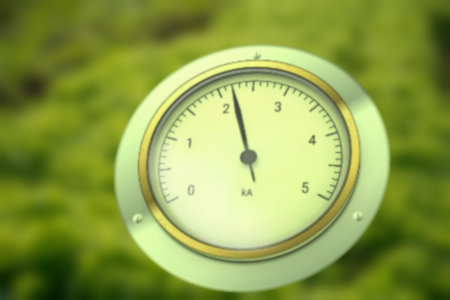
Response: 2.2 kA
